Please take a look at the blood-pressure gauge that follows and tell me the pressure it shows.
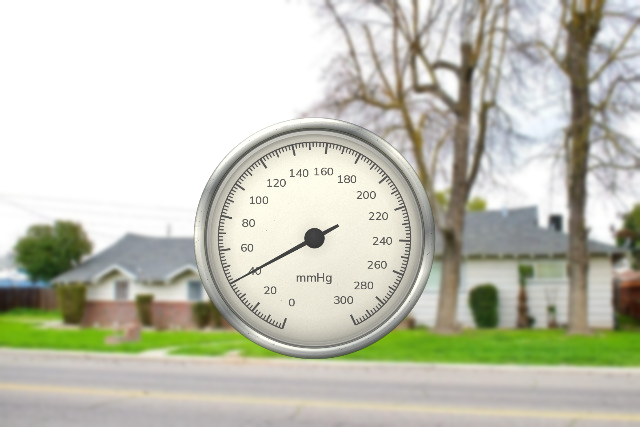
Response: 40 mmHg
